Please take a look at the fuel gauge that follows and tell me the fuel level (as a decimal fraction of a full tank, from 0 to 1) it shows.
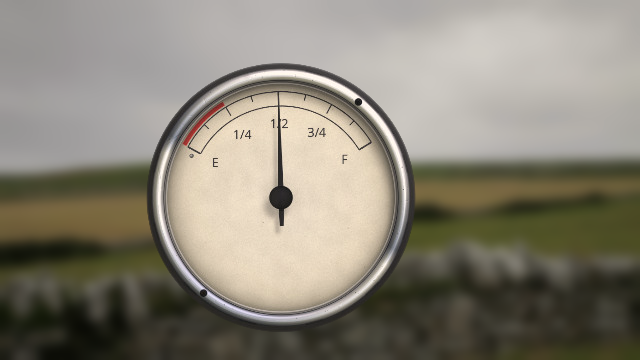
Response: 0.5
